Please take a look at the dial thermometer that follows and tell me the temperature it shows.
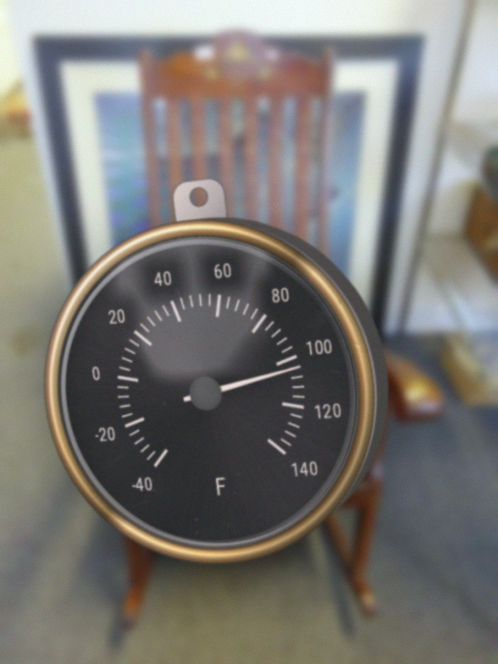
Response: 104 °F
